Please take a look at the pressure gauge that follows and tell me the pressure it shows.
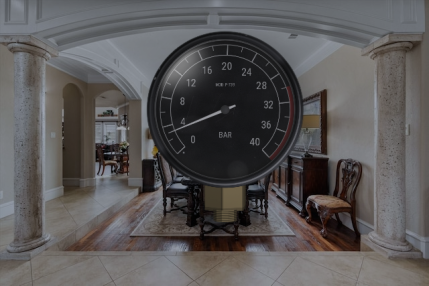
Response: 3 bar
